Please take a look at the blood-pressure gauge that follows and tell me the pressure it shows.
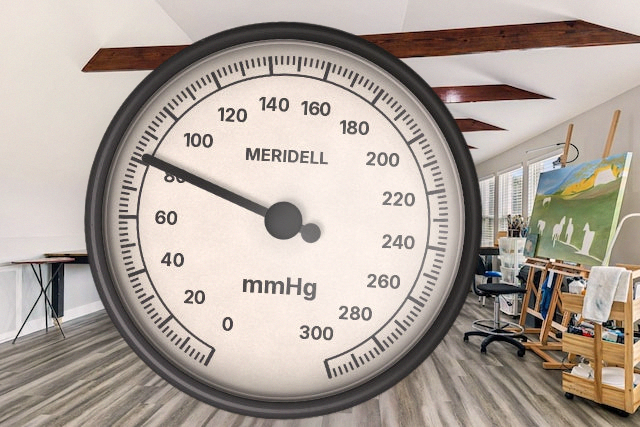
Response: 82 mmHg
